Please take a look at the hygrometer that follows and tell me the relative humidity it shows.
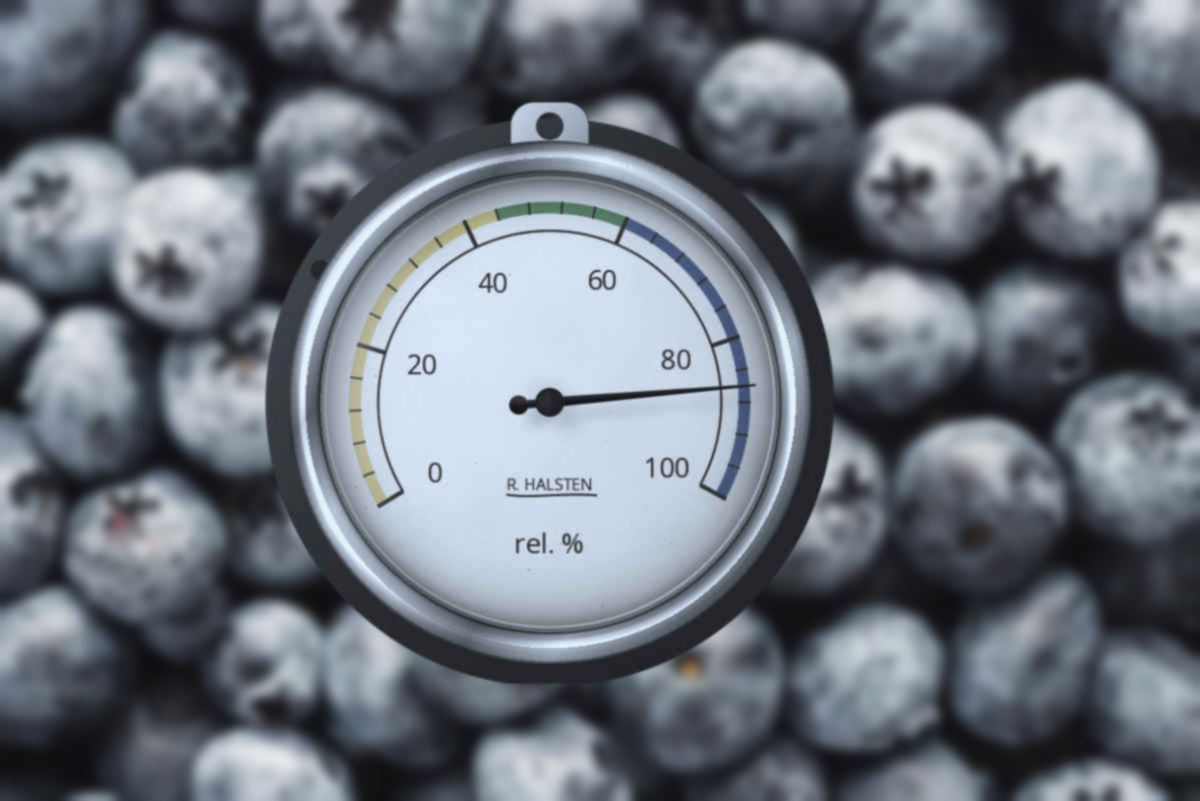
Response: 86 %
